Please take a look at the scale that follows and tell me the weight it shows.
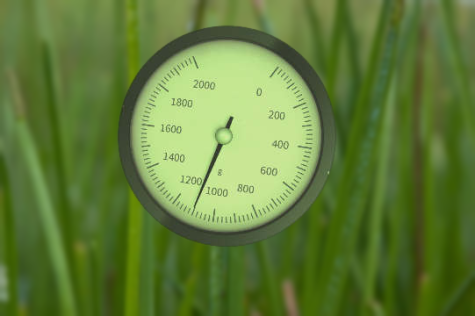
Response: 1100 g
